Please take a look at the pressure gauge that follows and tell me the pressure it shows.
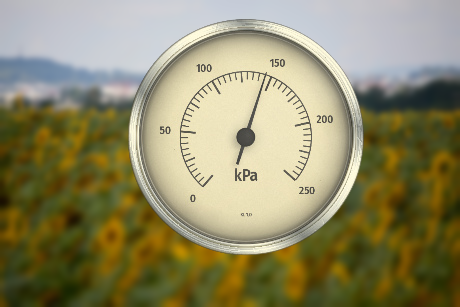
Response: 145 kPa
